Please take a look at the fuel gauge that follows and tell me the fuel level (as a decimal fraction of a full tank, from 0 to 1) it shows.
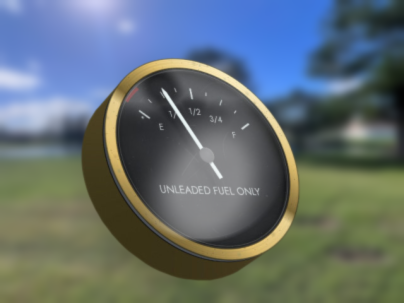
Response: 0.25
